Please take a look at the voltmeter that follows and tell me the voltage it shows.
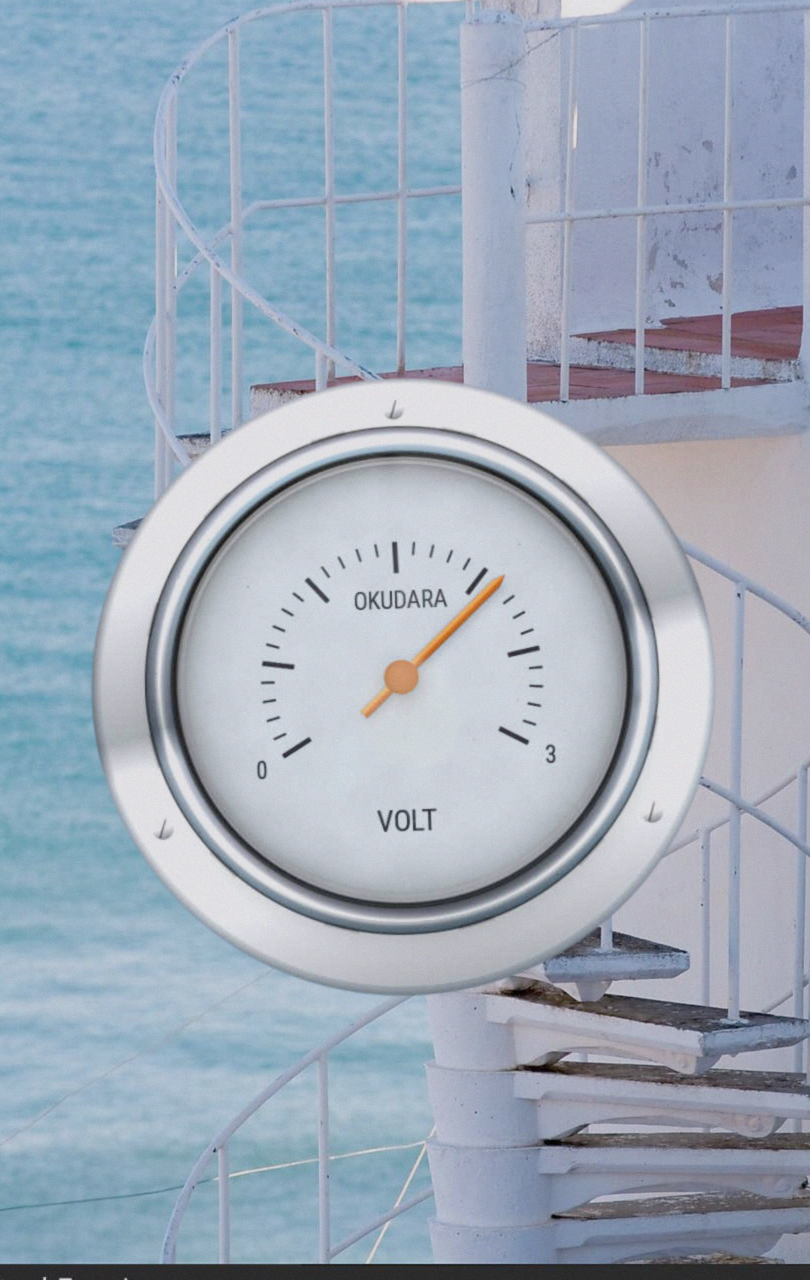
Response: 2.1 V
